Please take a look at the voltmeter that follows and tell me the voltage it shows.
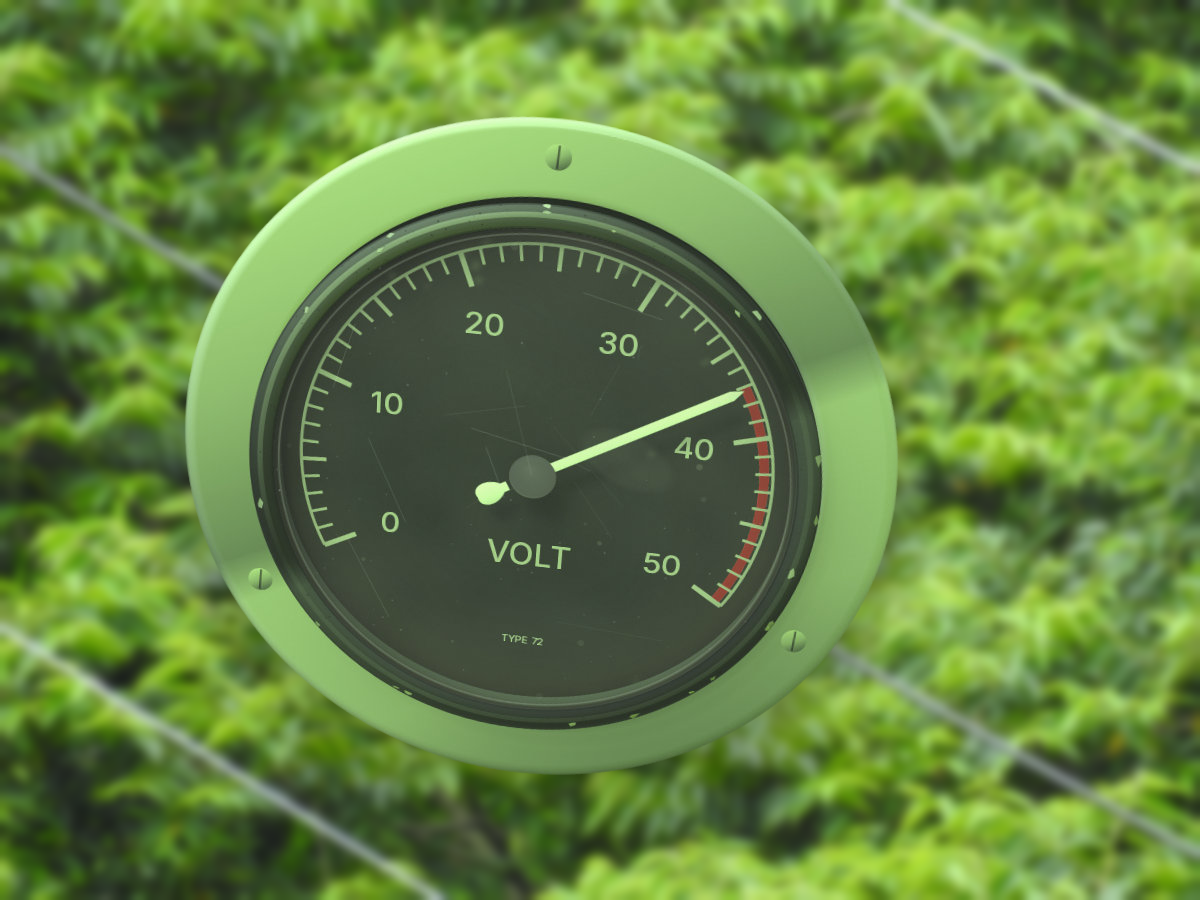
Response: 37 V
